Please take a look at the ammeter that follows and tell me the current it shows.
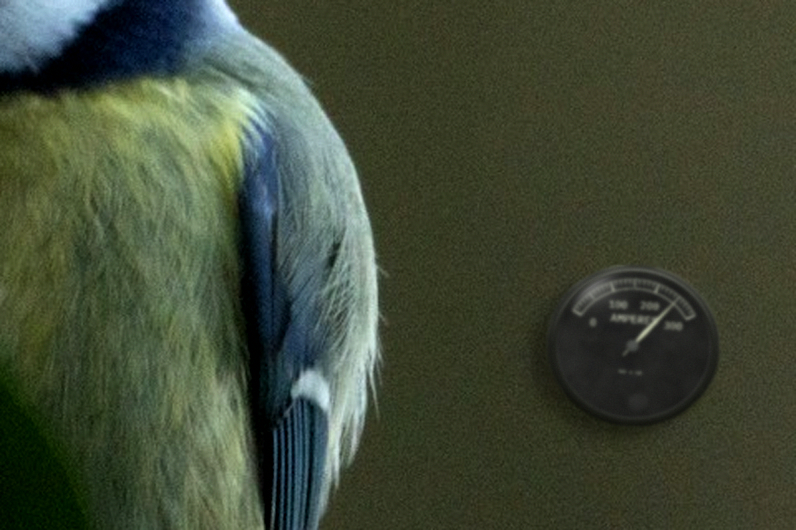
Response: 250 A
